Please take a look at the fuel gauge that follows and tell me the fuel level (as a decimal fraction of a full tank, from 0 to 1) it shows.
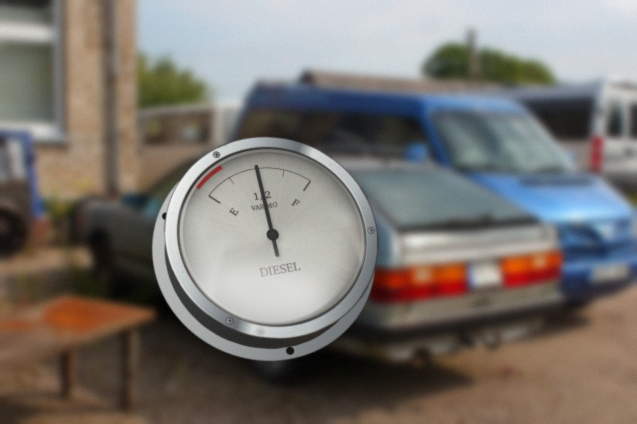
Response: 0.5
